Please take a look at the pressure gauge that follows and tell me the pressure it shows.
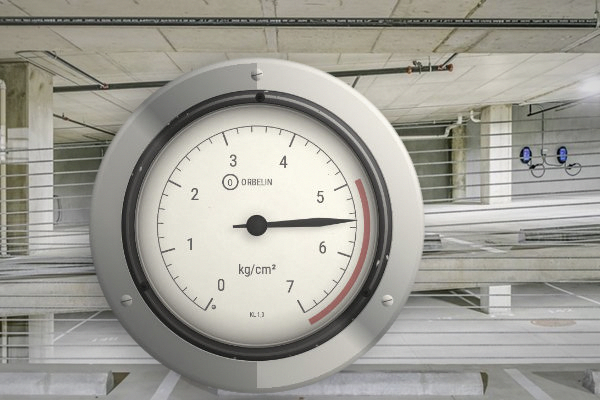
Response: 5.5 kg/cm²
